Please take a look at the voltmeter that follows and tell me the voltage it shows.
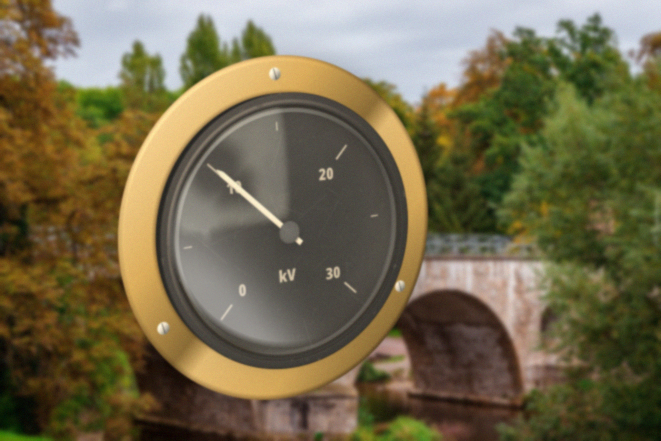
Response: 10 kV
